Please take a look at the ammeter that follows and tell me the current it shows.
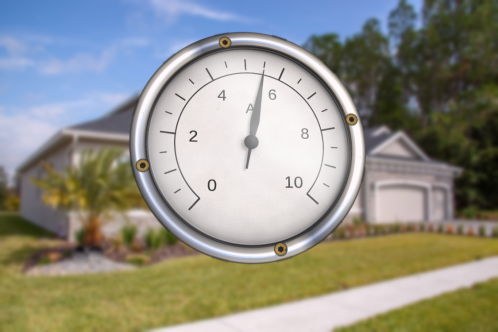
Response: 5.5 A
